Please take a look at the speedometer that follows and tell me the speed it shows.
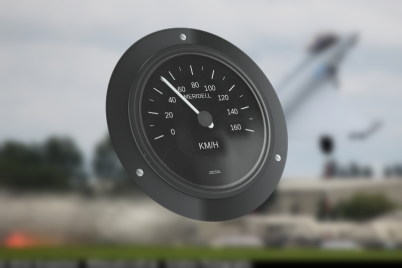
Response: 50 km/h
